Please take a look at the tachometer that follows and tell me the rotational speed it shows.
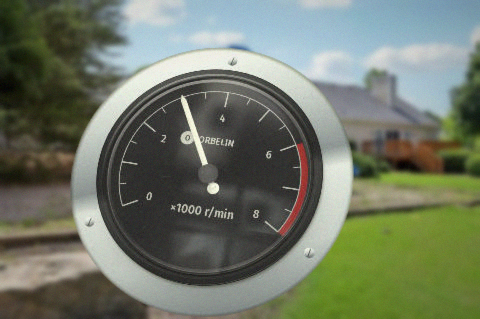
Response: 3000 rpm
